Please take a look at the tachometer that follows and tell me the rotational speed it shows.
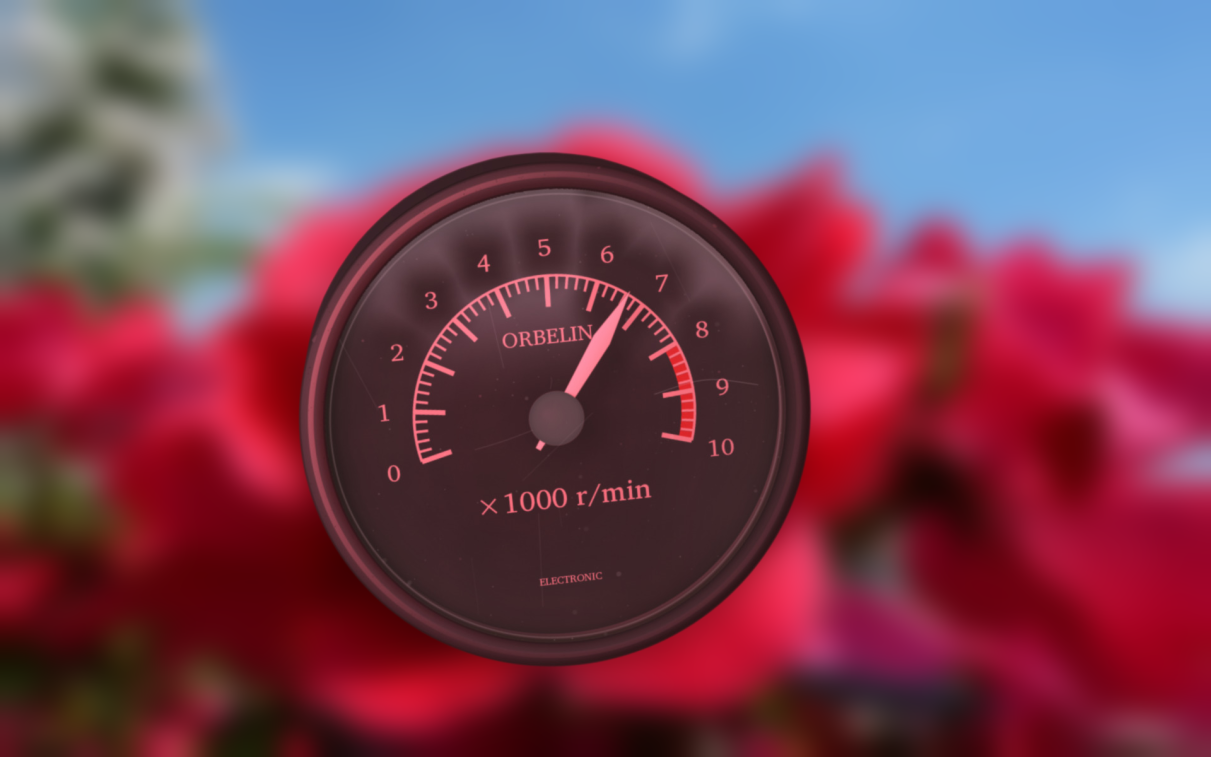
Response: 6600 rpm
